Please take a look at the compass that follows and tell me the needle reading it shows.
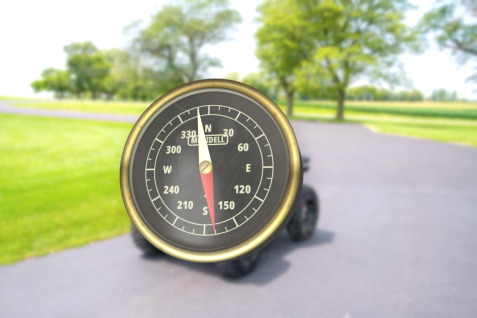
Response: 170 °
